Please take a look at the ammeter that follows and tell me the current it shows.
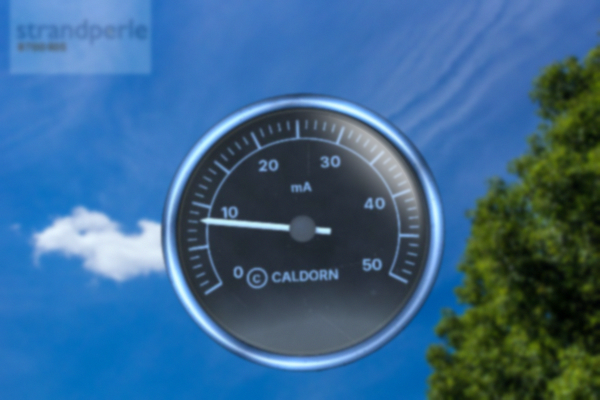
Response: 8 mA
